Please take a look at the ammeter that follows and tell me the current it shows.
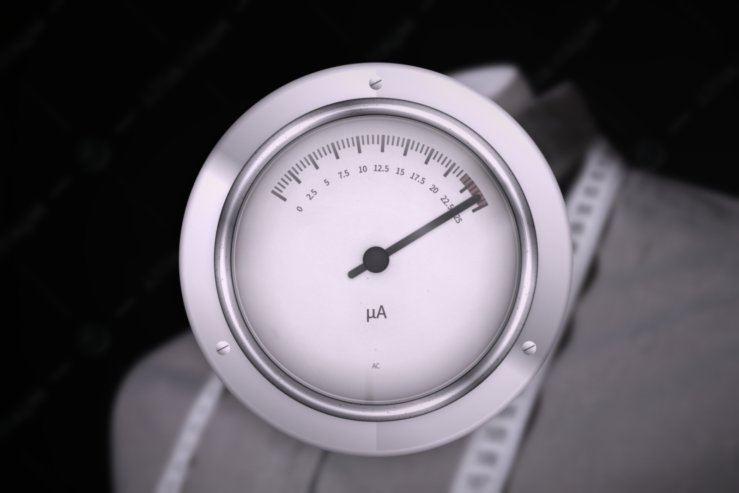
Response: 24 µA
